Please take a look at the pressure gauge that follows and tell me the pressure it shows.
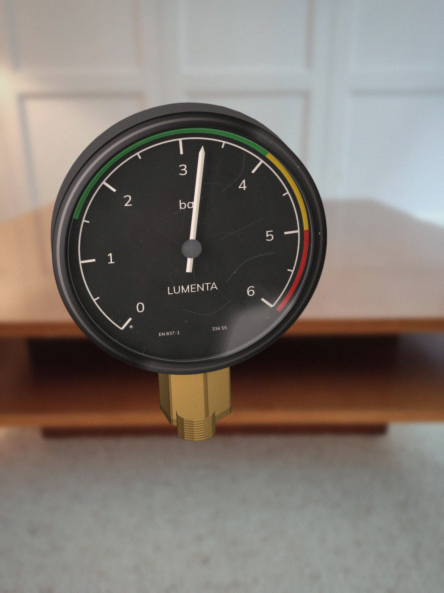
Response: 3.25 bar
